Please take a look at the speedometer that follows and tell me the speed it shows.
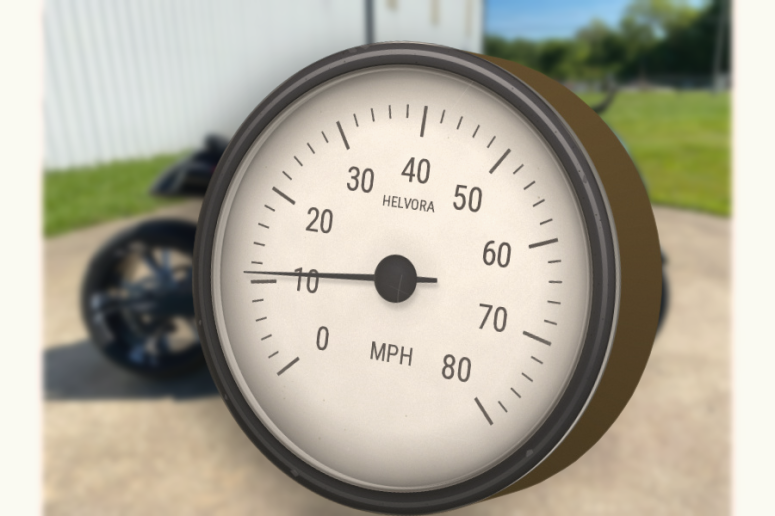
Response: 11 mph
